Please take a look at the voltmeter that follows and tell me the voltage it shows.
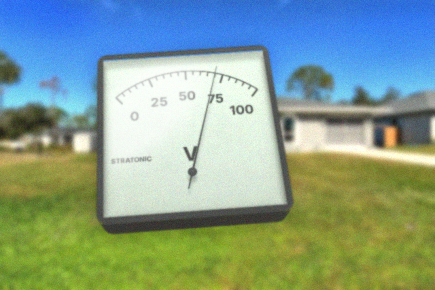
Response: 70 V
